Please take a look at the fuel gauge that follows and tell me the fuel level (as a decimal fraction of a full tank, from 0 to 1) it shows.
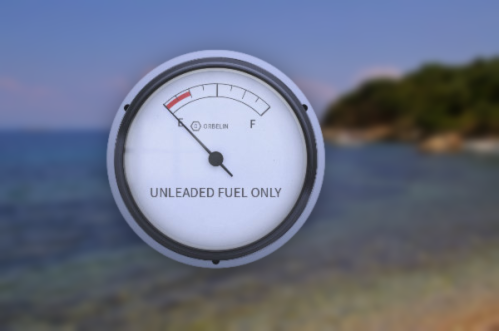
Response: 0
